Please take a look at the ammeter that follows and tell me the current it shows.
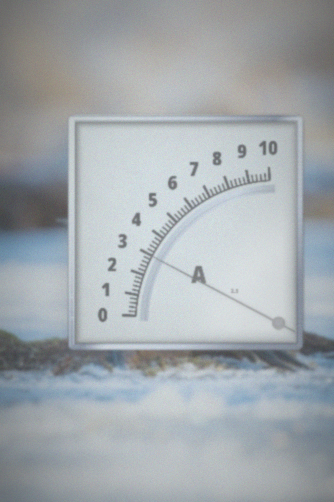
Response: 3 A
